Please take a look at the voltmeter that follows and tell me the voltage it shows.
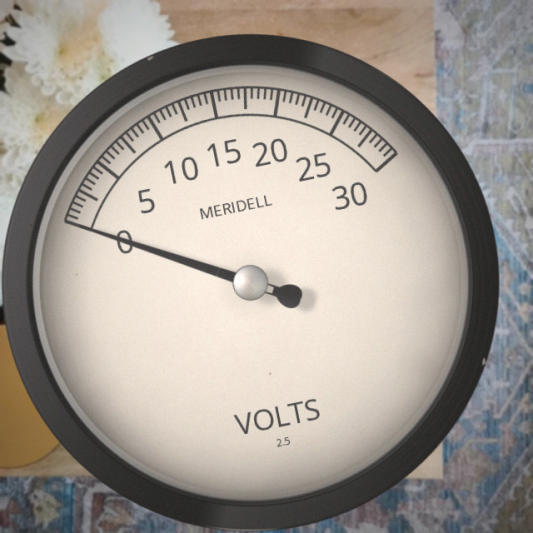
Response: 0 V
